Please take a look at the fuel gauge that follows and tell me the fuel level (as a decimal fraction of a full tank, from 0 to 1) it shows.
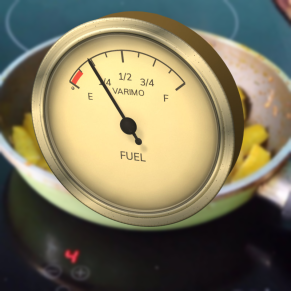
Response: 0.25
